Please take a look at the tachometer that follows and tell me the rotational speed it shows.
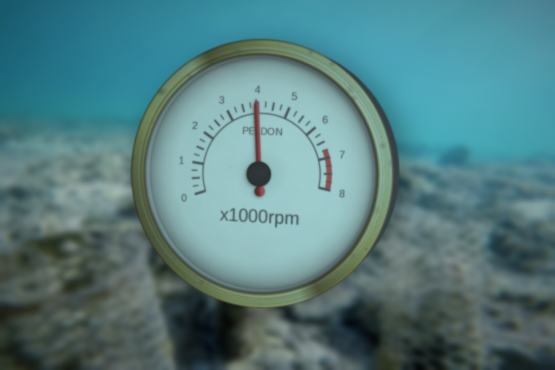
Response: 4000 rpm
